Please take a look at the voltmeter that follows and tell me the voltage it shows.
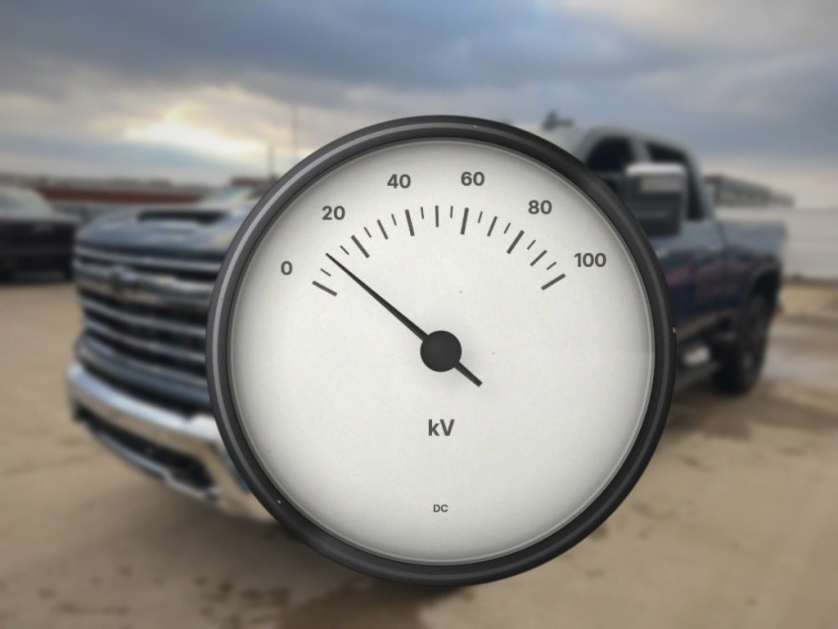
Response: 10 kV
